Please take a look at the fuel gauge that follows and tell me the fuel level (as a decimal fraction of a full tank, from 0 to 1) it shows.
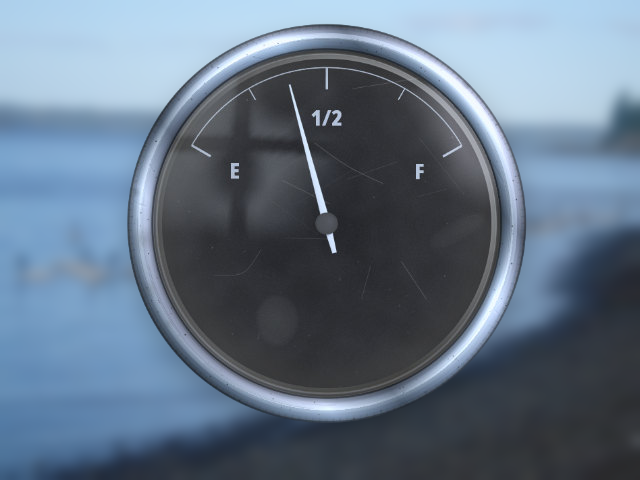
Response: 0.375
